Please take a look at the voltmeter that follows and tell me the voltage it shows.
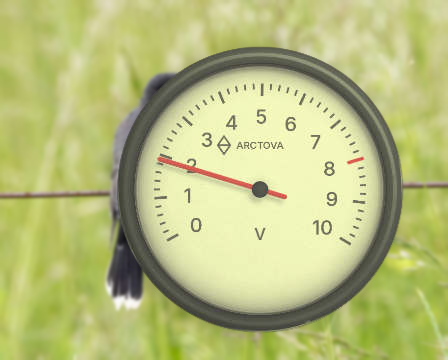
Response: 1.9 V
